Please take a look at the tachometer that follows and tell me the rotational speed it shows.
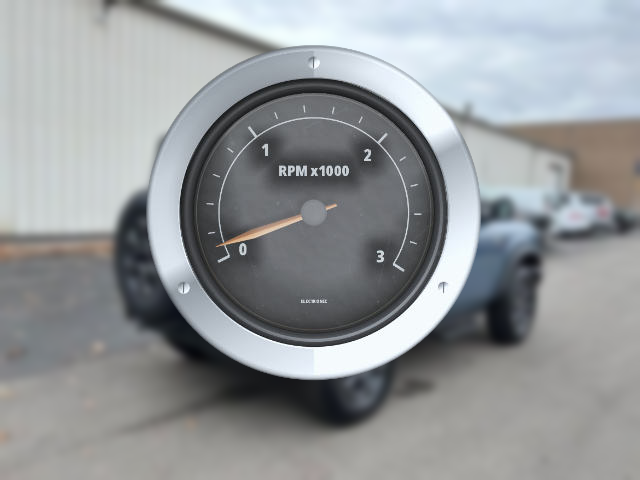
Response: 100 rpm
